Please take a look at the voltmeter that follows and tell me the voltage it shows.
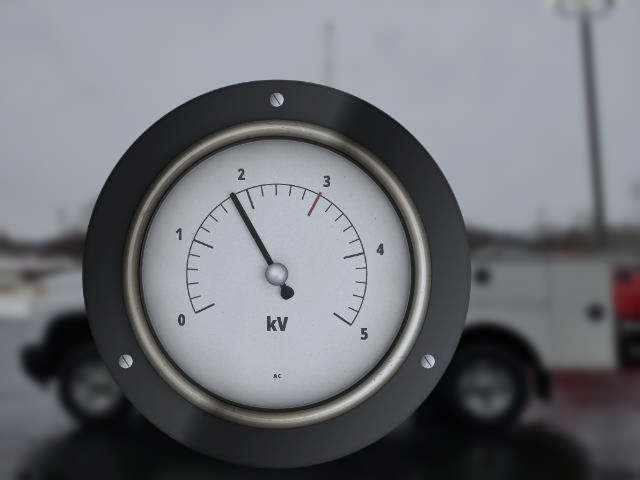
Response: 1.8 kV
